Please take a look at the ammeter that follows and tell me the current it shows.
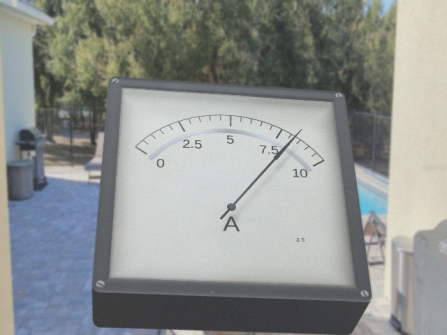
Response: 8.25 A
